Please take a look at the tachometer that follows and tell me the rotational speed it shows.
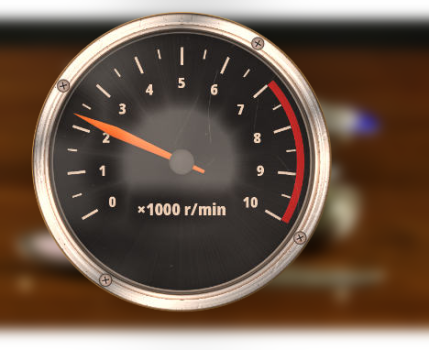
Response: 2250 rpm
